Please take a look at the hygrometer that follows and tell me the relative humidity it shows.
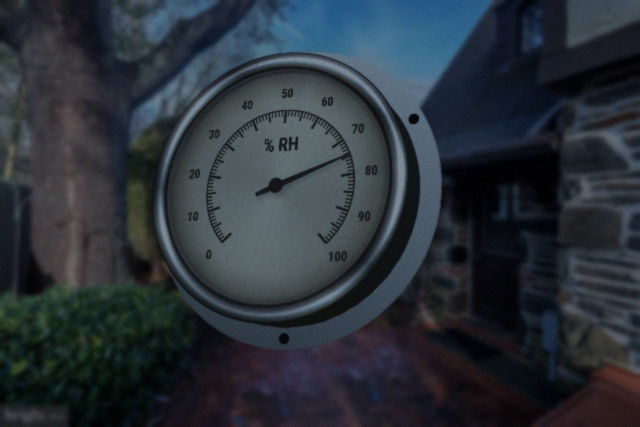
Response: 75 %
